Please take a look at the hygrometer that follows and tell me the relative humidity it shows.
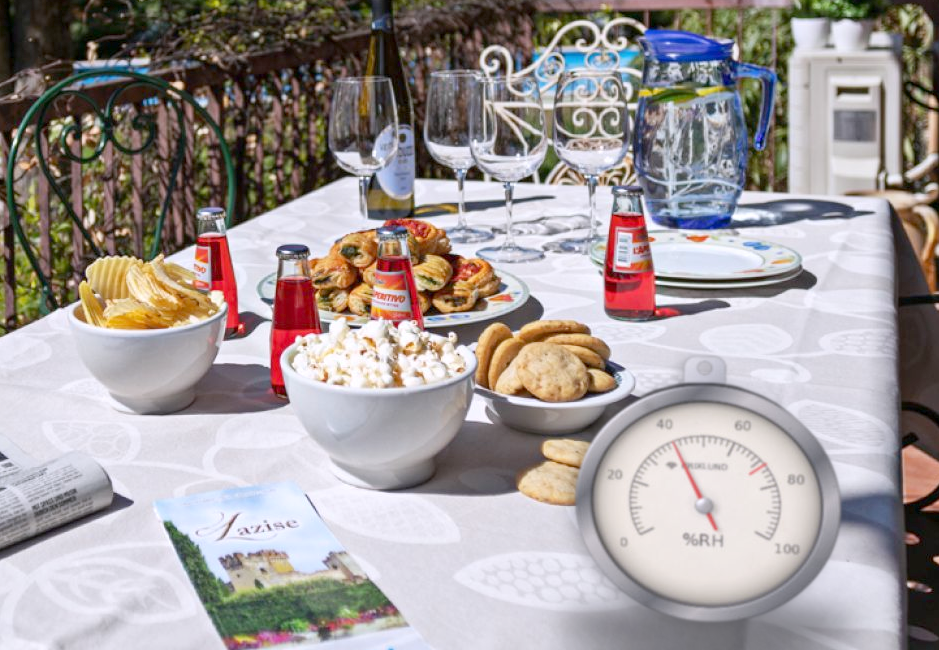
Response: 40 %
